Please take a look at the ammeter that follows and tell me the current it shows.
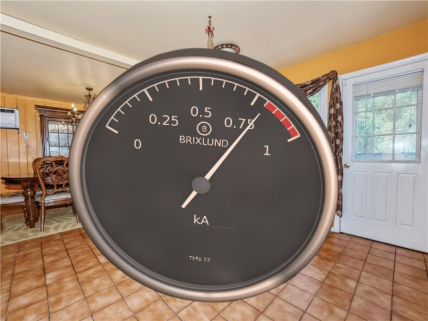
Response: 0.8 kA
